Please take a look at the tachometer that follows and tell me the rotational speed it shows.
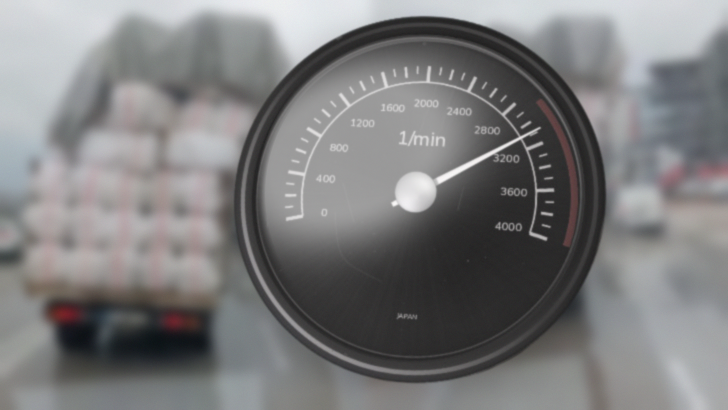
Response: 3100 rpm
